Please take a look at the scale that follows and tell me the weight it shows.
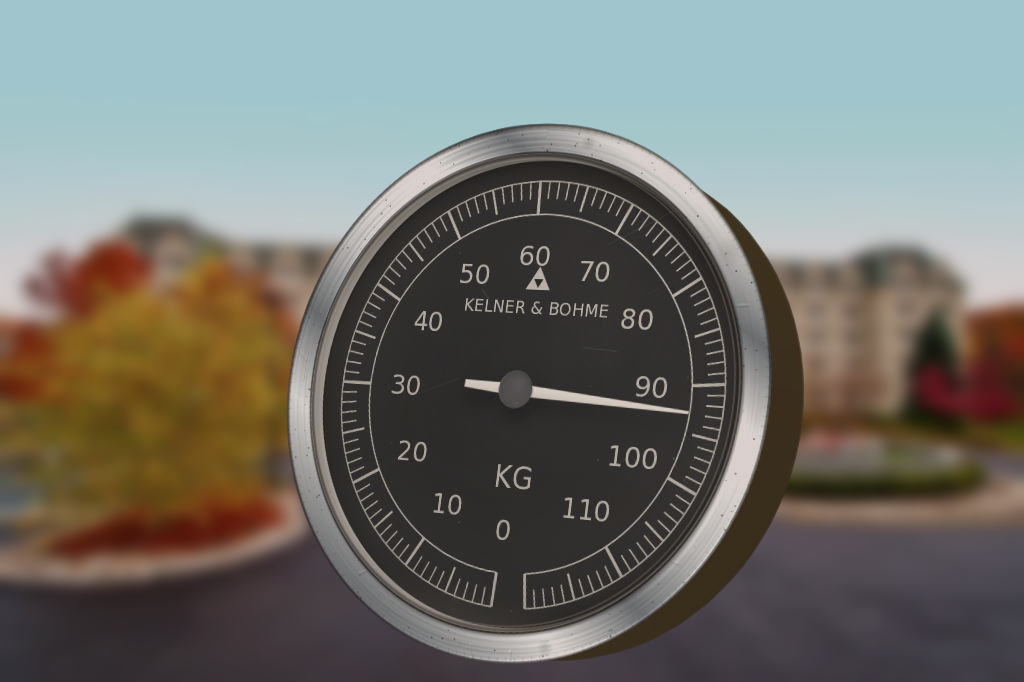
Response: 93 kg
